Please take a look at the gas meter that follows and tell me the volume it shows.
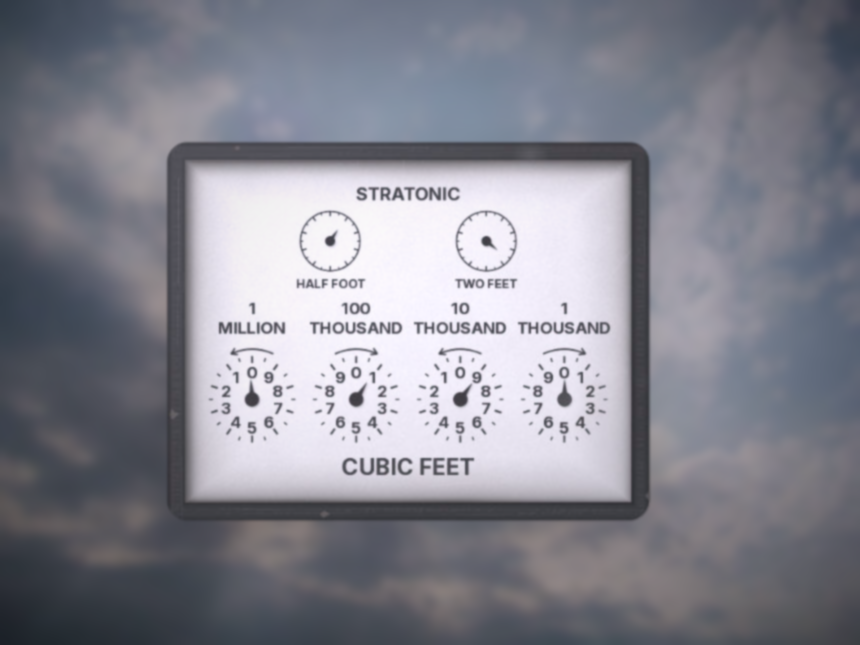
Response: 9000 ft³
